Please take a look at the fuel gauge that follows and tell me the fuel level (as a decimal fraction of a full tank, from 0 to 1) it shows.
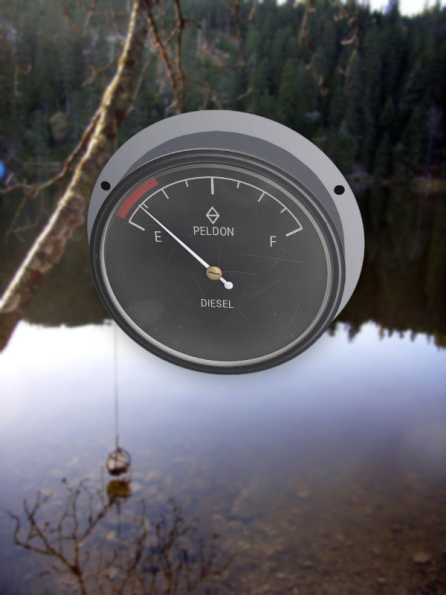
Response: 0.125
